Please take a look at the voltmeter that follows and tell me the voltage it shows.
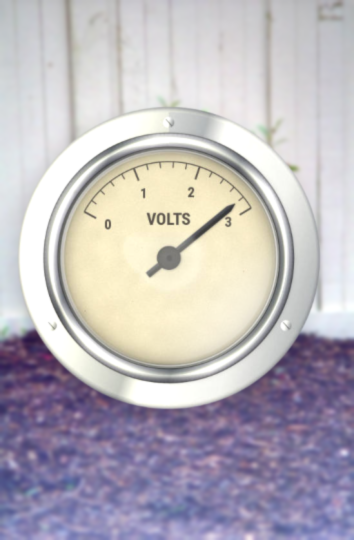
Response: 2.8 V
